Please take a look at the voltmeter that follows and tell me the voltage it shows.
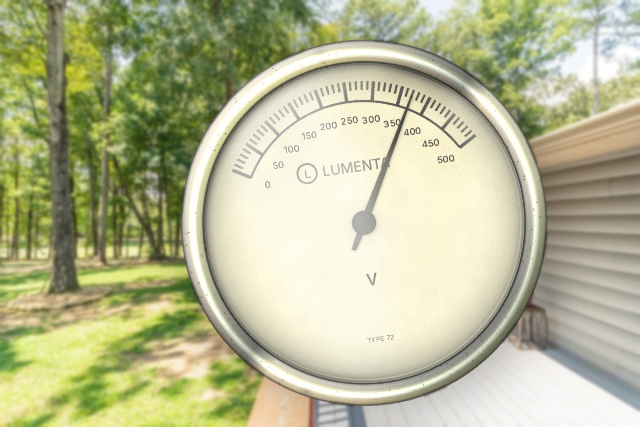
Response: 370 V
